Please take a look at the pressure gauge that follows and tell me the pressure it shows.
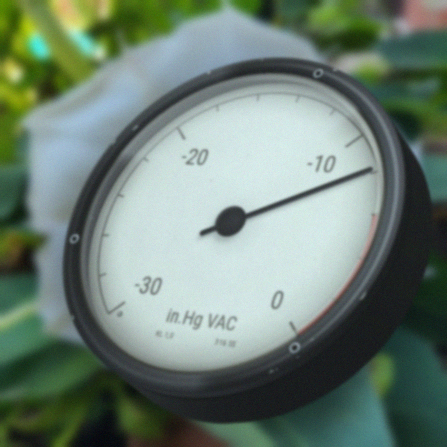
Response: -8 inHg
